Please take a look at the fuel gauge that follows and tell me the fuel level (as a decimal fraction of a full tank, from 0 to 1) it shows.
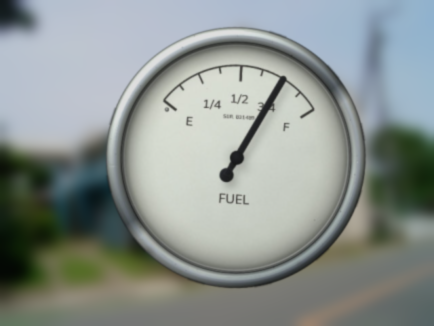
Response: 0.75
